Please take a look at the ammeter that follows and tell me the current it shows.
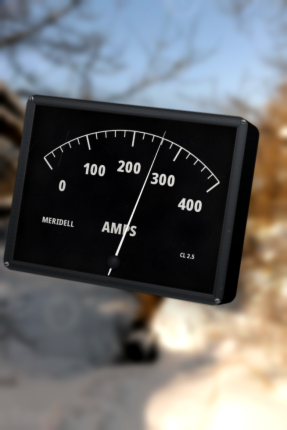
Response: 260 A
